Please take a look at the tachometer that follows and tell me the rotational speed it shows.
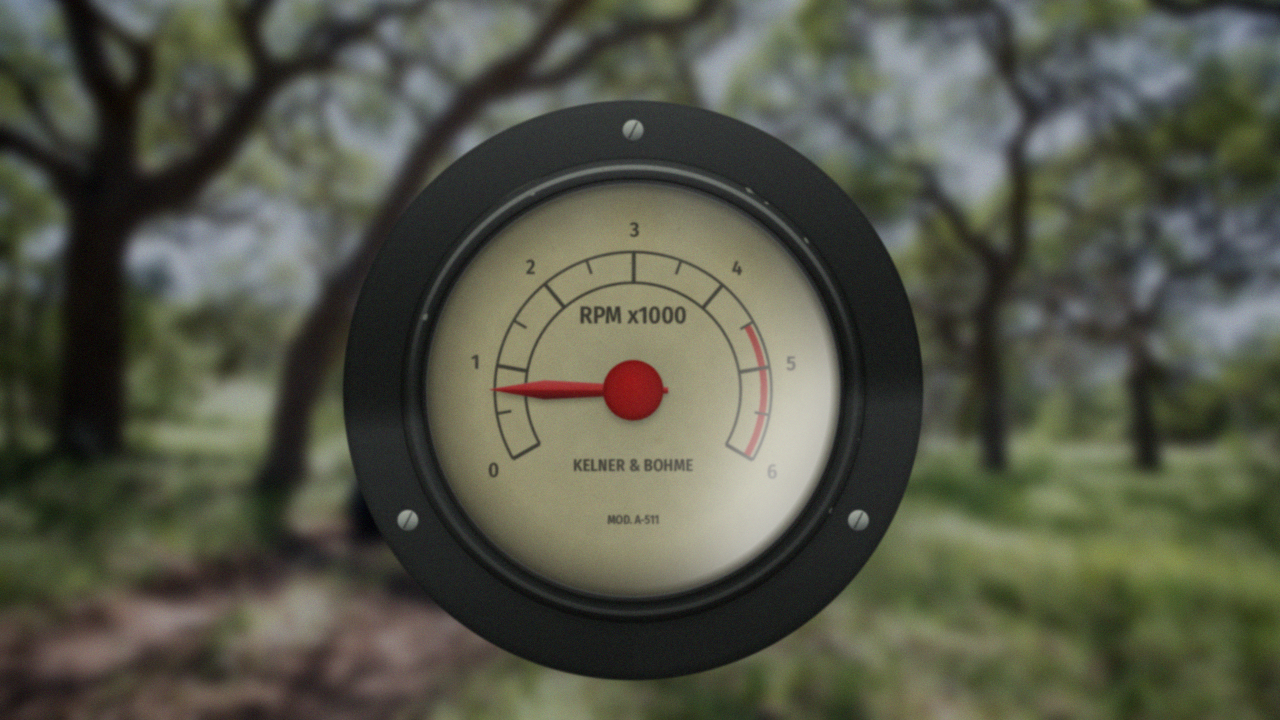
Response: 750 rpm
